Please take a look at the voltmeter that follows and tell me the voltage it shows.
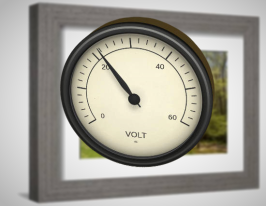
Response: 22 V
